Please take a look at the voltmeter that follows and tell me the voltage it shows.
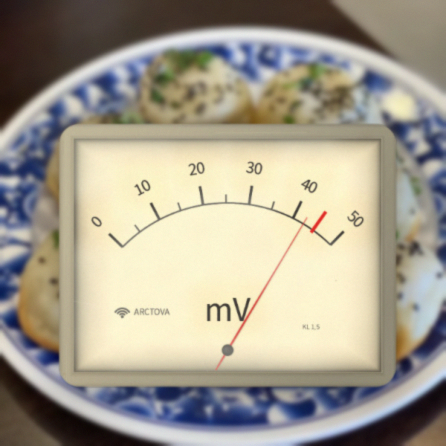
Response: 42.5 mV
